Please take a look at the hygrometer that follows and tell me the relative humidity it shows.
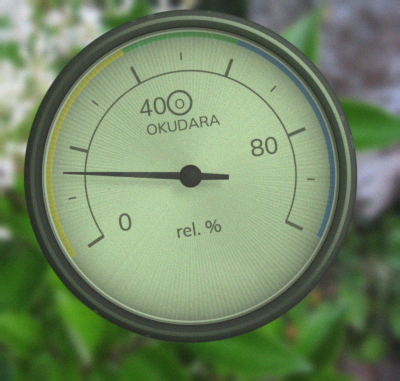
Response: 15 %
